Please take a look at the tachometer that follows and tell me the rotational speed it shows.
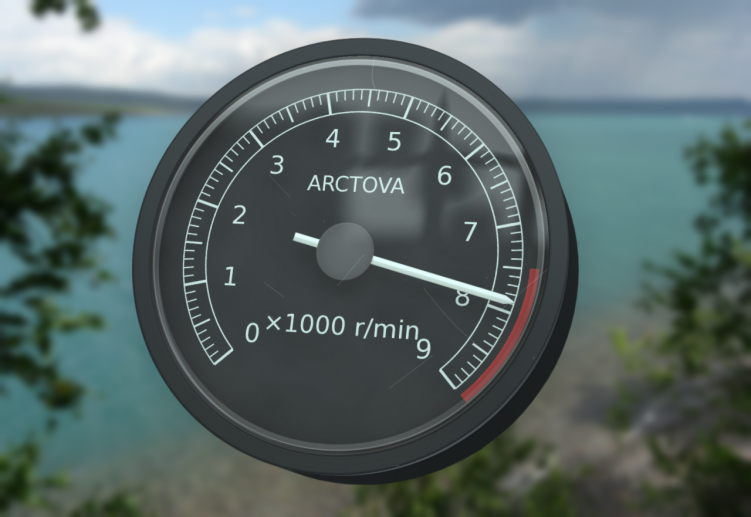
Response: 7900 rpm
